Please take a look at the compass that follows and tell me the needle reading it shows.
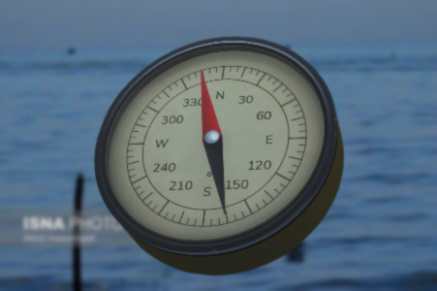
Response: 345 °
